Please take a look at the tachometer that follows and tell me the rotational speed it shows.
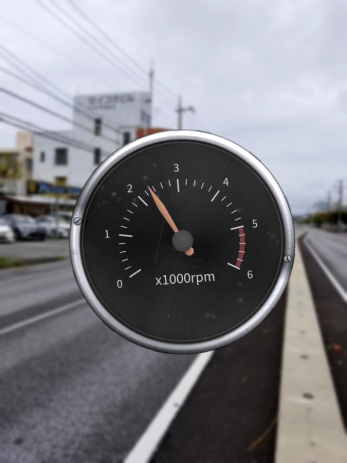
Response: 2300 rpm
